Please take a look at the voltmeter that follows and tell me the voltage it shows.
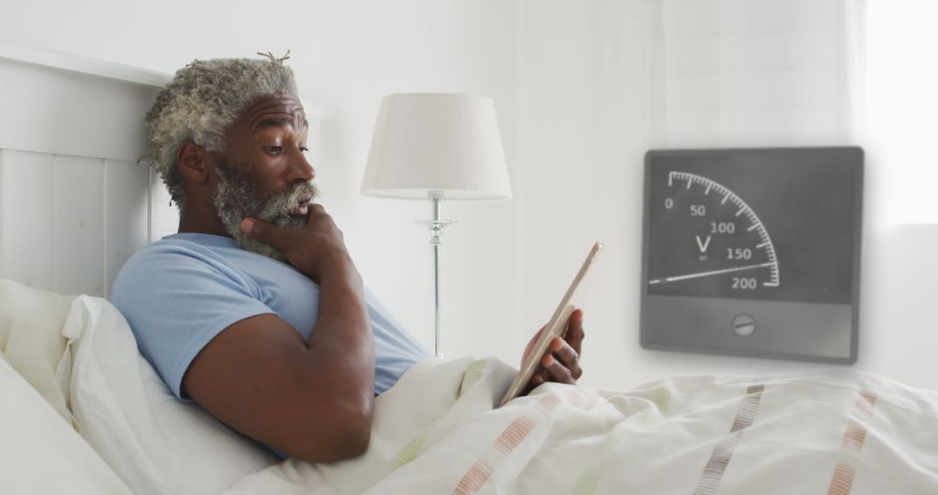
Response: 175 V
